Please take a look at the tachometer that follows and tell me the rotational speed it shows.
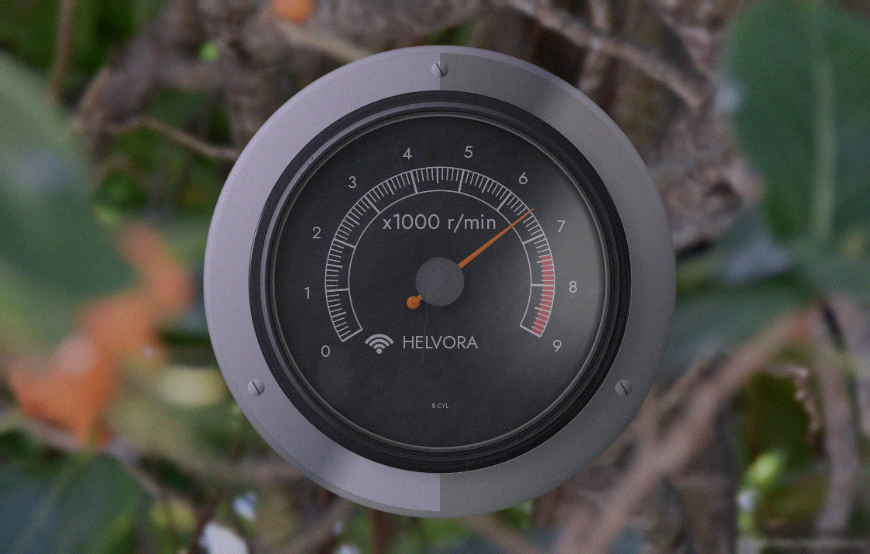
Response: 6500 rpm
